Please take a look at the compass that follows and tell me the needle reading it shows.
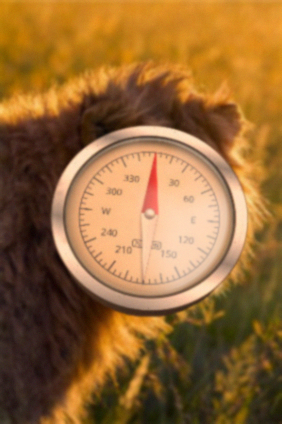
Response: 0 °
